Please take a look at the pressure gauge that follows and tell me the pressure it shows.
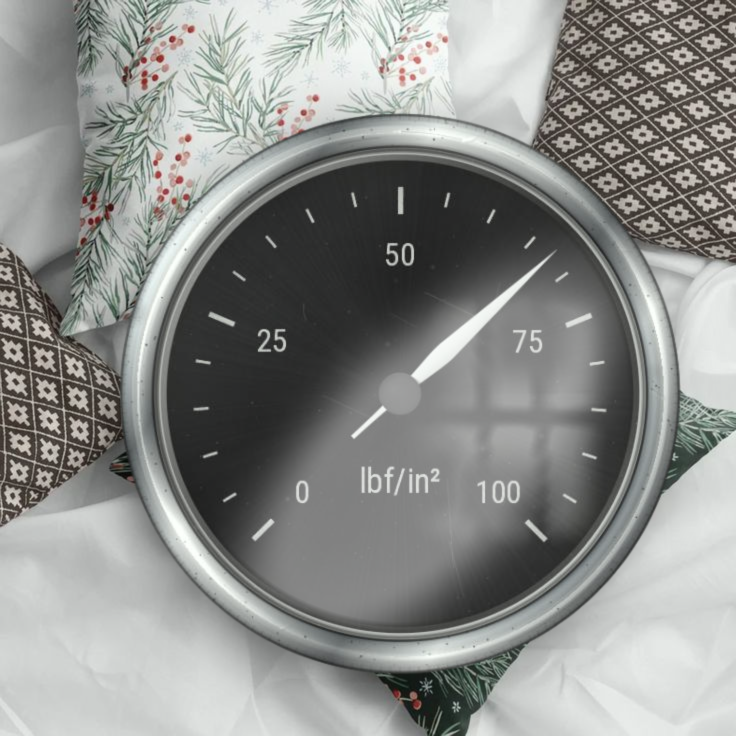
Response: 67.5 psi
